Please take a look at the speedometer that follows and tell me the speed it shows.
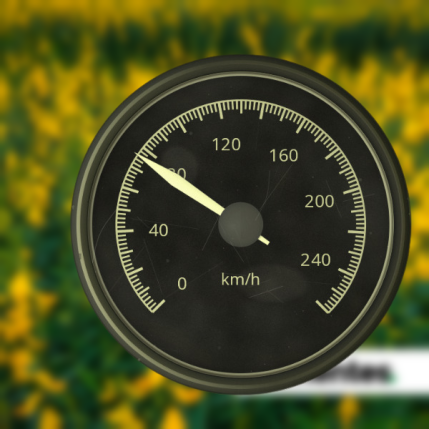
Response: 76 km/h
